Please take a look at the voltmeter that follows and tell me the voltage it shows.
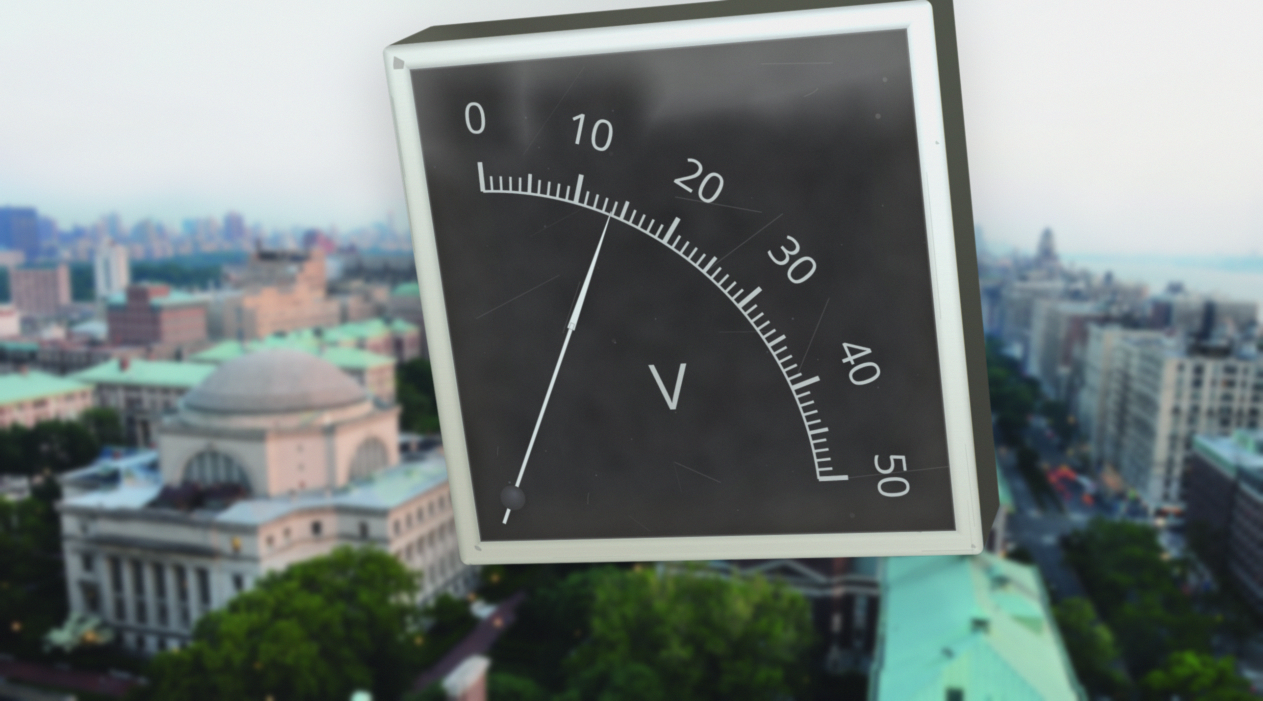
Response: 14 V
